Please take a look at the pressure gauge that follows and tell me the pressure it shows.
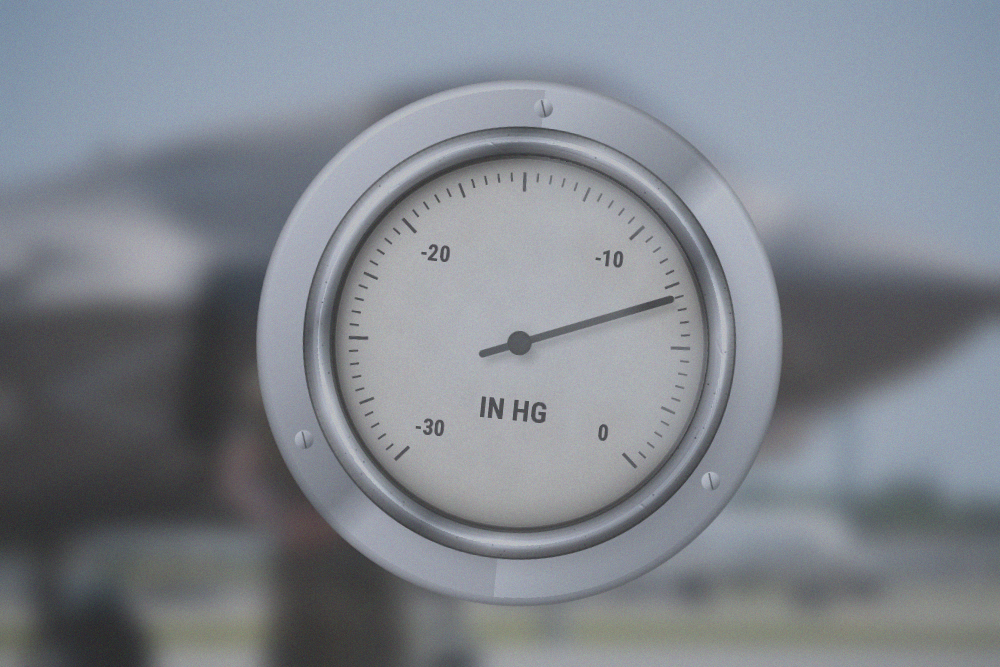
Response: -7 inHg
